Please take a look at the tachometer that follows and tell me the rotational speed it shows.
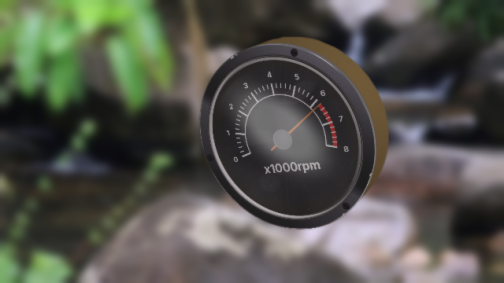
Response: 6200 rpm
